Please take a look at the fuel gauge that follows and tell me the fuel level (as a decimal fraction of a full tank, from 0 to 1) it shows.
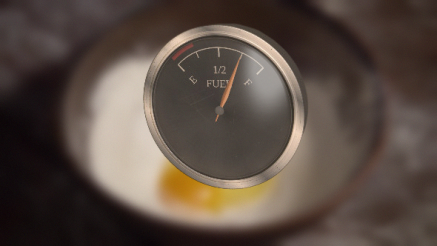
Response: 0.75
